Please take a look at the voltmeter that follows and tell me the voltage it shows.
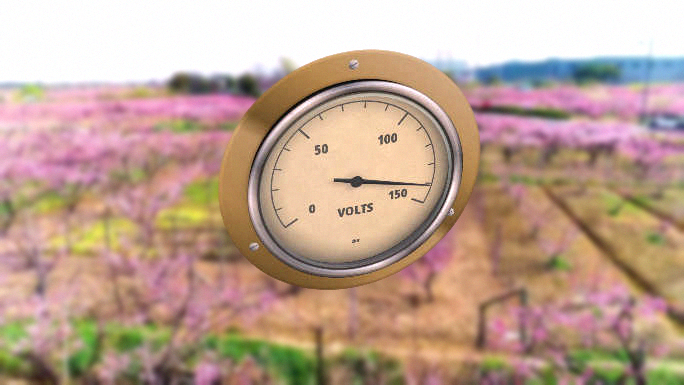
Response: 140 V
